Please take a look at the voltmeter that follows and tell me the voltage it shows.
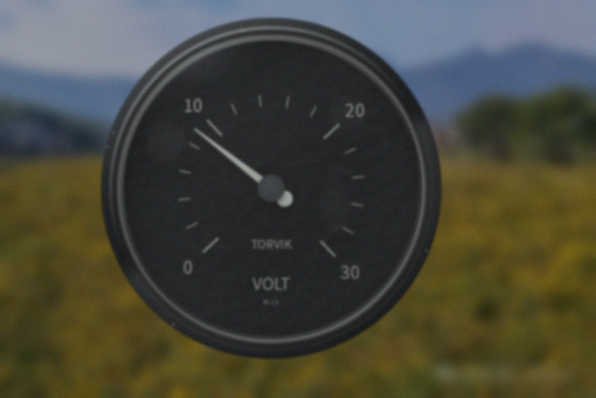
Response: 9 V
